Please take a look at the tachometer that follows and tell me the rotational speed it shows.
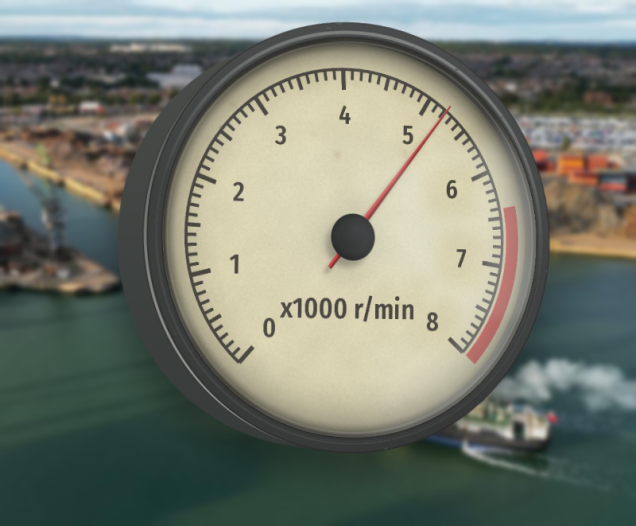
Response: 5200 rpm
